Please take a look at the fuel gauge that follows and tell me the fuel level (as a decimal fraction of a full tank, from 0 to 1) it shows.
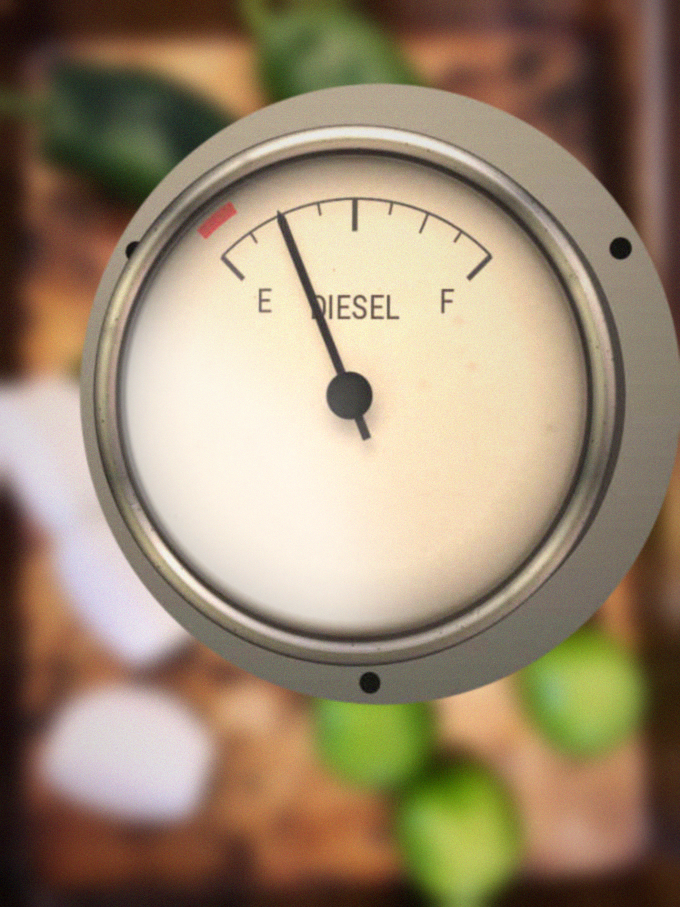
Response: 0.25
